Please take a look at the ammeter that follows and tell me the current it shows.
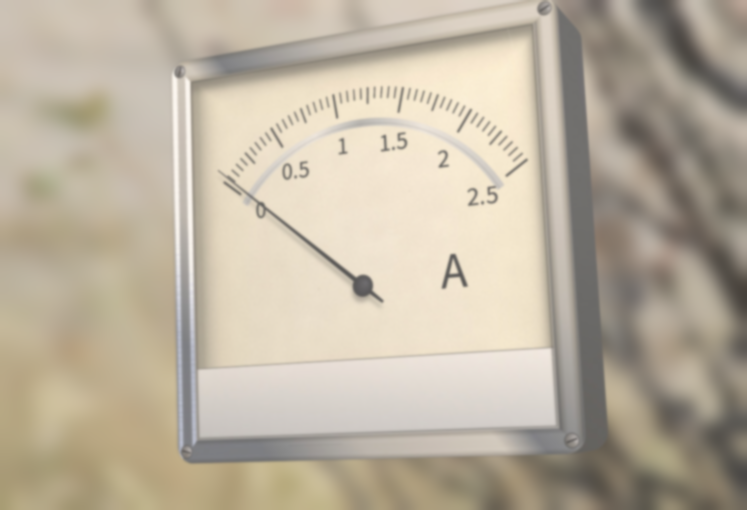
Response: 0.05 A
